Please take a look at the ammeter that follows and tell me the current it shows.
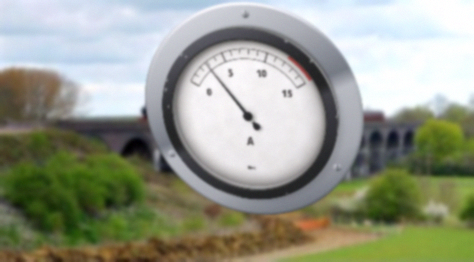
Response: 3 A
